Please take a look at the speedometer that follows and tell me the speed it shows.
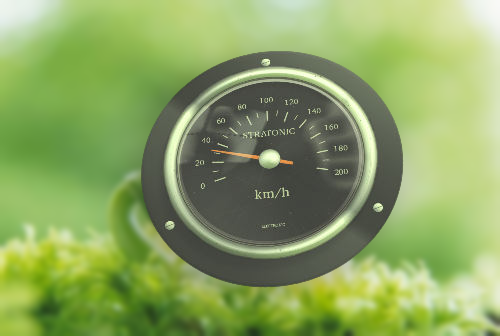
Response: 30 km/h
